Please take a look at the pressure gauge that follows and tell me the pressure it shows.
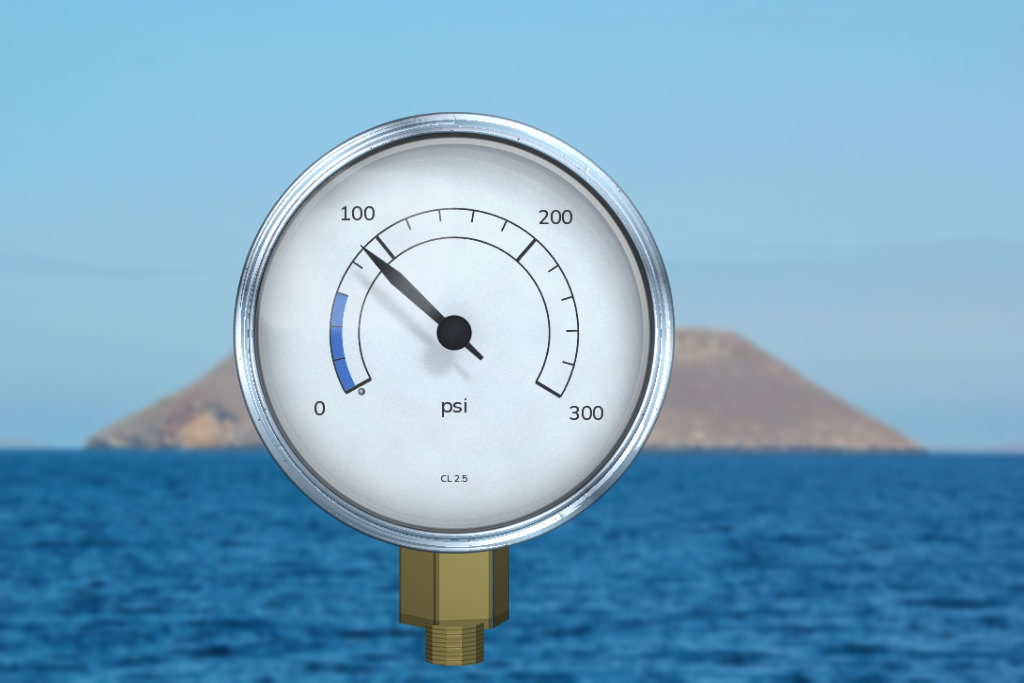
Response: 90 psi
